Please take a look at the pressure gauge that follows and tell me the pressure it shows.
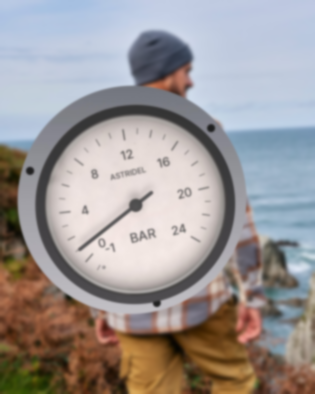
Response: 1 bar
